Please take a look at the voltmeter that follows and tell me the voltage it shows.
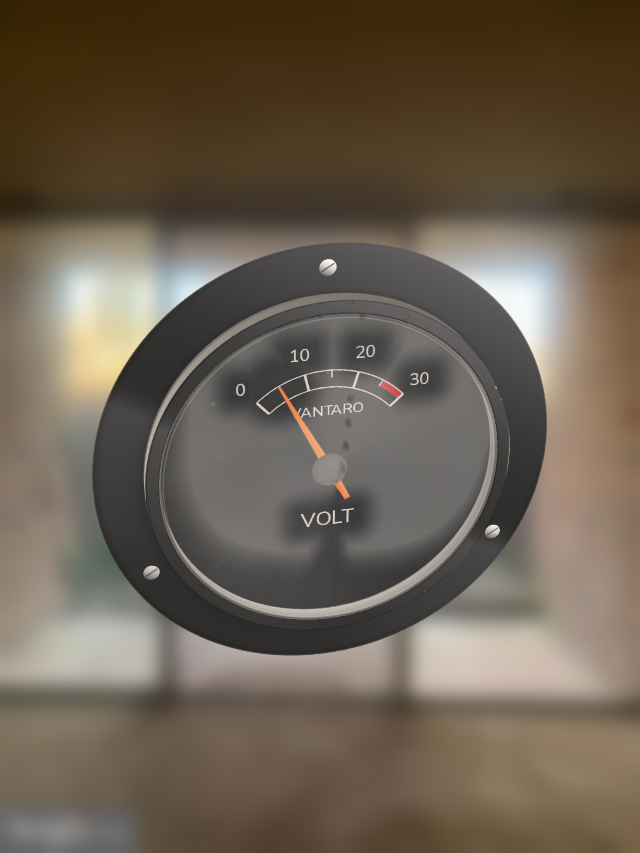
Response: 5 V
